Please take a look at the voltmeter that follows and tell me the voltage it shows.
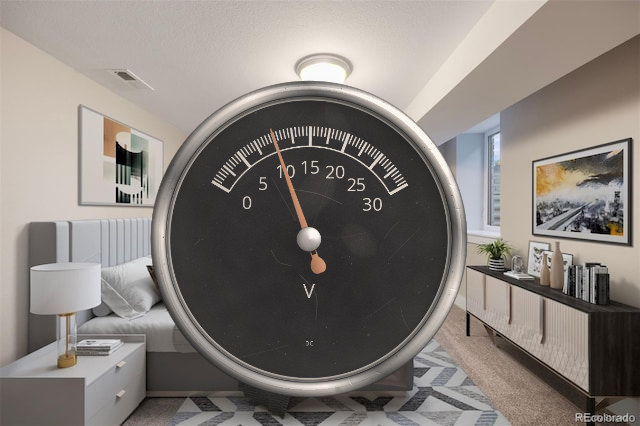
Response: 10 V
